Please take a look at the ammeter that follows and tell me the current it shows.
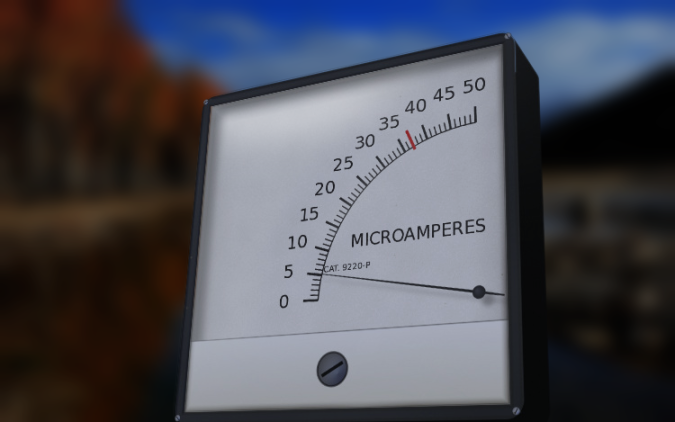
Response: 5 µA
